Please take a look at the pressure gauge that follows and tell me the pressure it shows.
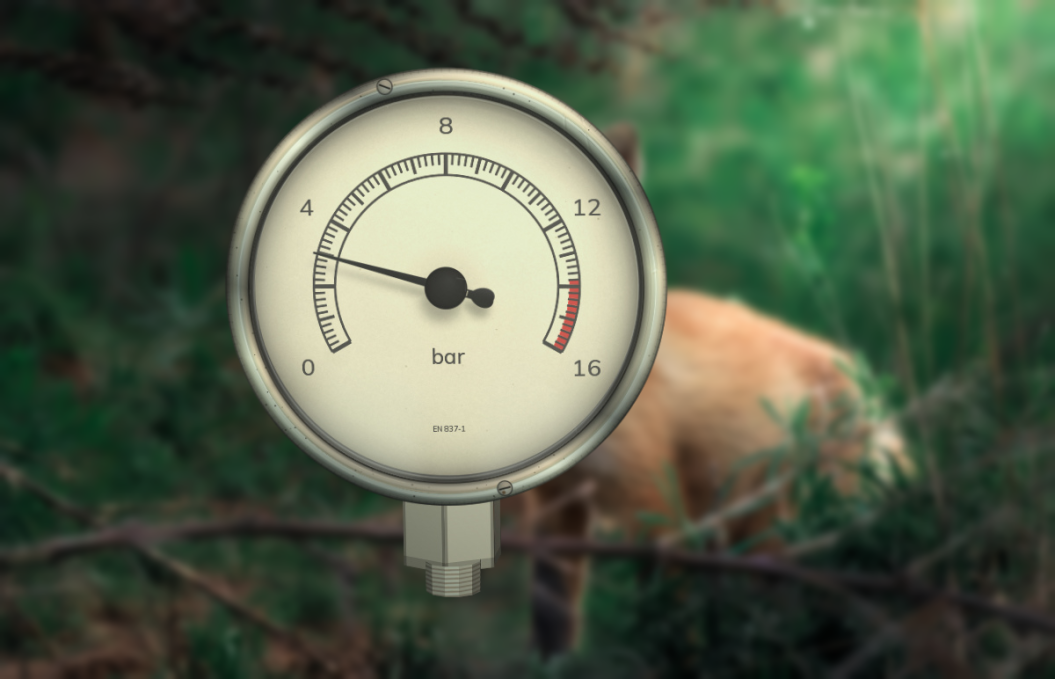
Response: 3 bar
